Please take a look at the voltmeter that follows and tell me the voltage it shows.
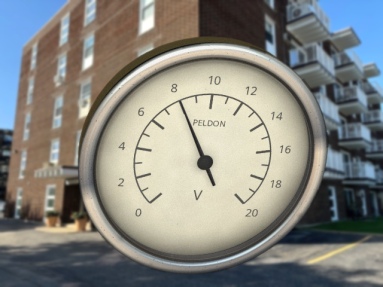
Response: 8 V
